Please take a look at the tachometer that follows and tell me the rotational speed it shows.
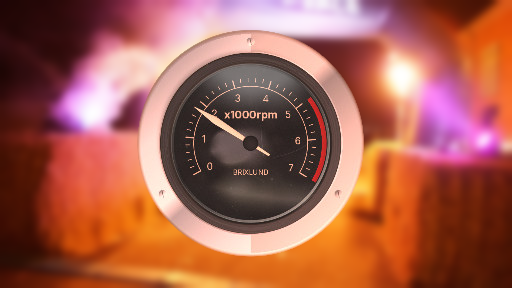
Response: 1800 rpm
